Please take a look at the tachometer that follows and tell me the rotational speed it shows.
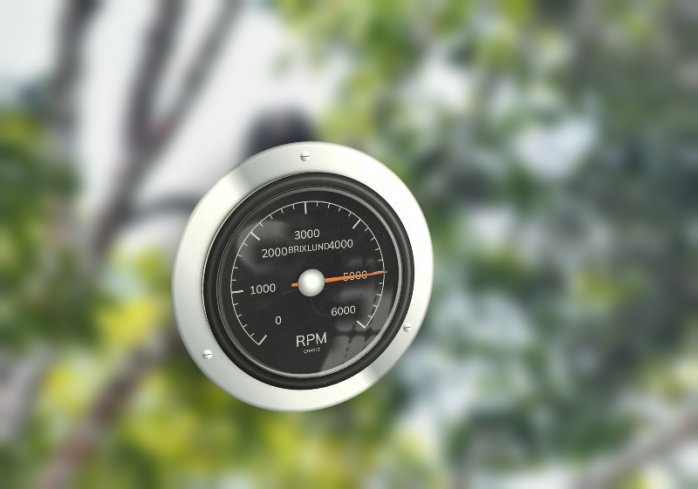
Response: 5000 rpm
